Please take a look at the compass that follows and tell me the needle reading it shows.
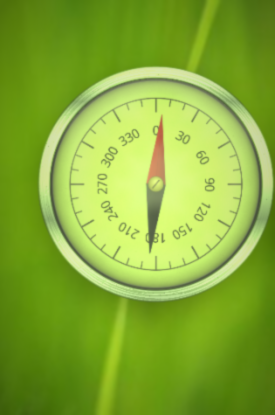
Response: 5 °
